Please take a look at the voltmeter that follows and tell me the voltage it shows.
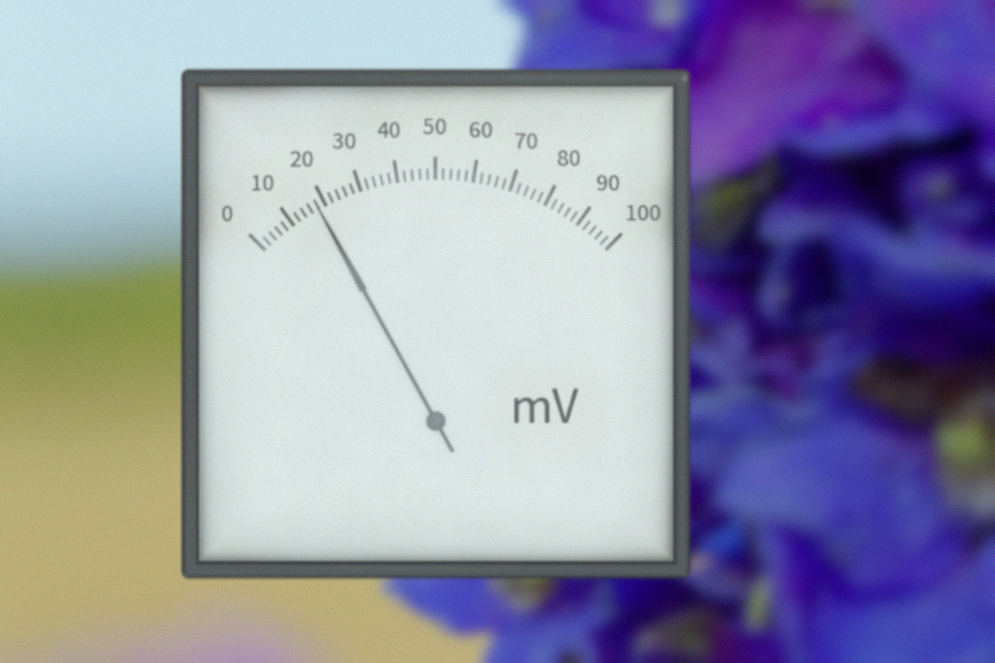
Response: 18 mV
